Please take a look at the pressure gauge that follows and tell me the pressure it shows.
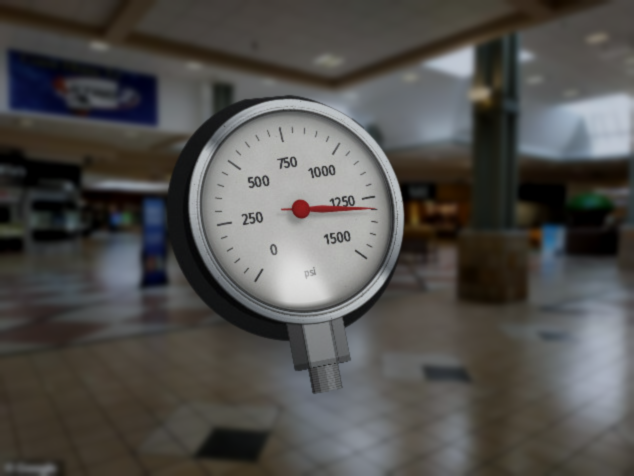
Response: 1300 psi
